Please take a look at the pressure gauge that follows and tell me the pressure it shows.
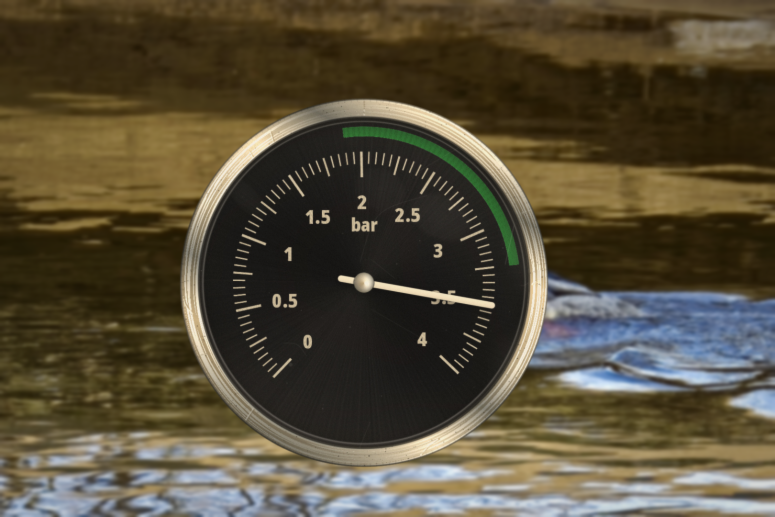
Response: 3.5 bar
